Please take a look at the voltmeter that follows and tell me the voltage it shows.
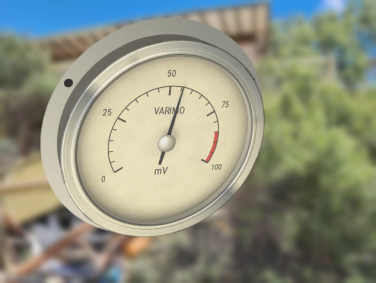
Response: 55 mV
